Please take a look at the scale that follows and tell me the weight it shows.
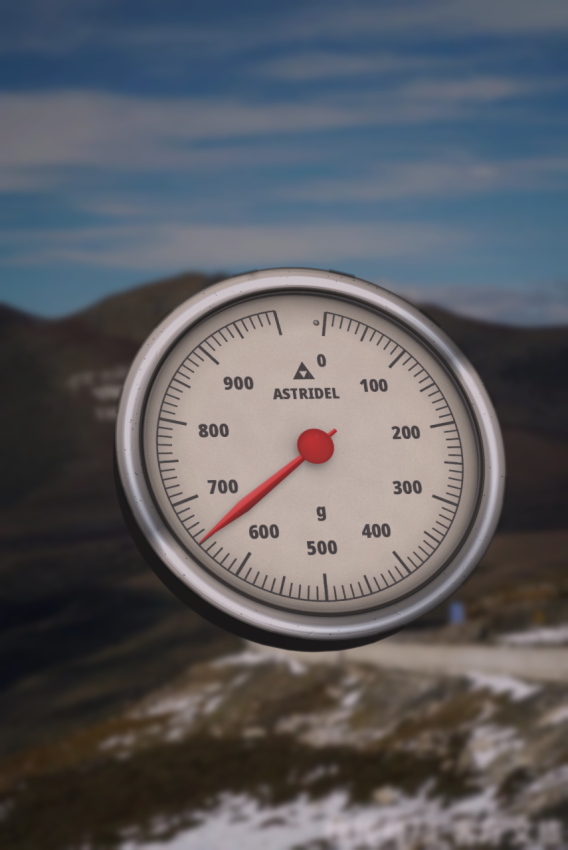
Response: 650 g
